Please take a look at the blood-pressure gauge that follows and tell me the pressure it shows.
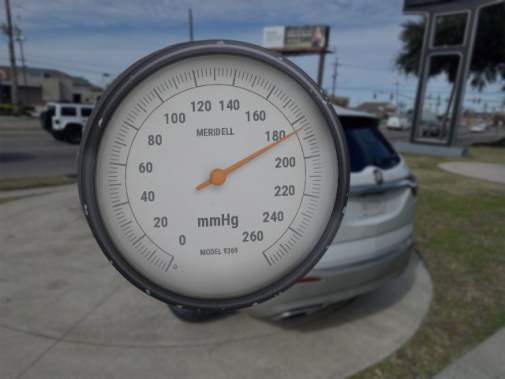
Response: 184 mmHg
